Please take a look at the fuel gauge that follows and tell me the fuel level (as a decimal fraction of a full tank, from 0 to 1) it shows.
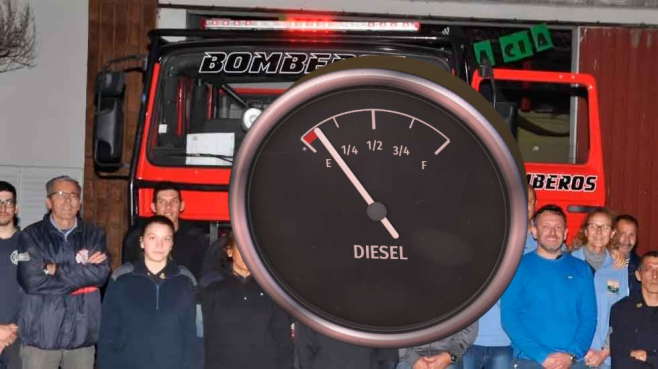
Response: 0.125
